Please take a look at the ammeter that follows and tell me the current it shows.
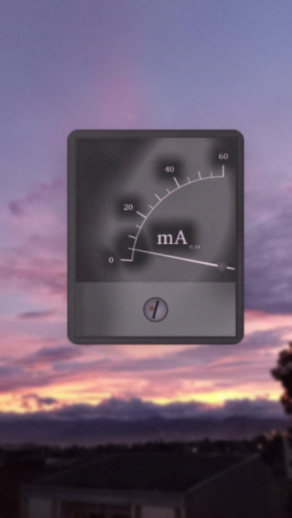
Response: 5 mA
